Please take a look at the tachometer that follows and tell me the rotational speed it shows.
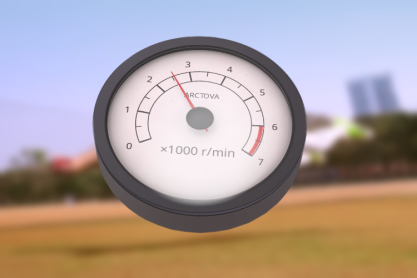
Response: 2500 rpm
